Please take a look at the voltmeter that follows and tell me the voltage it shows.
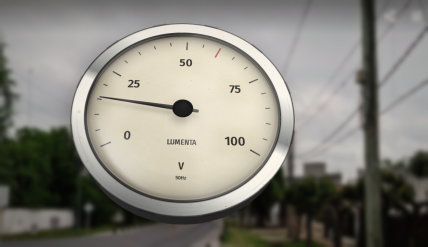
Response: 15 V
